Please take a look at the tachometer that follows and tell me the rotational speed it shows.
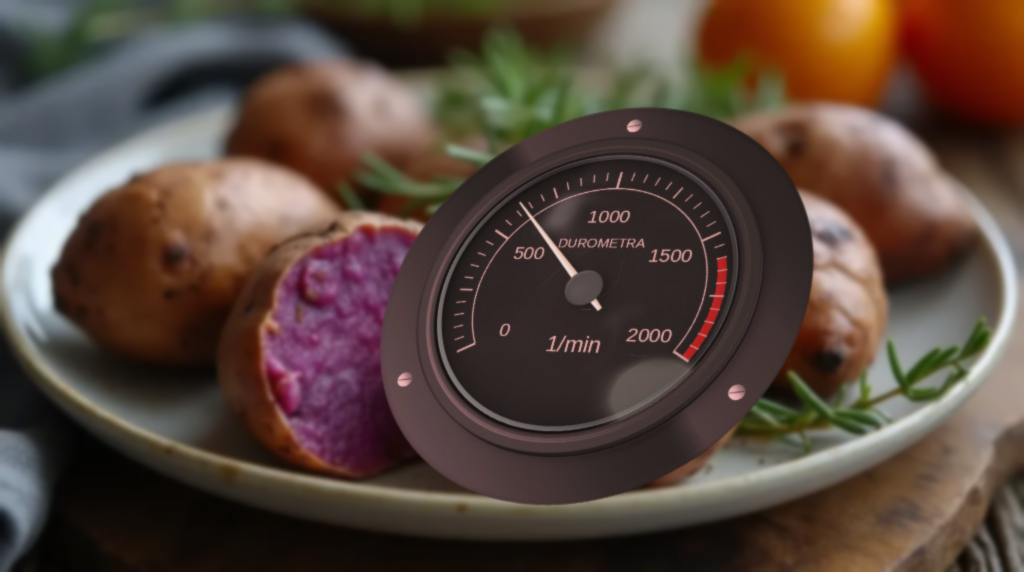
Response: 625 rpm
